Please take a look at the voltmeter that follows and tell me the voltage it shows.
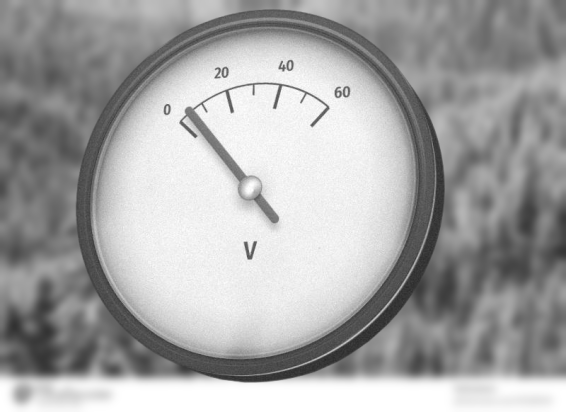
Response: 5 V
